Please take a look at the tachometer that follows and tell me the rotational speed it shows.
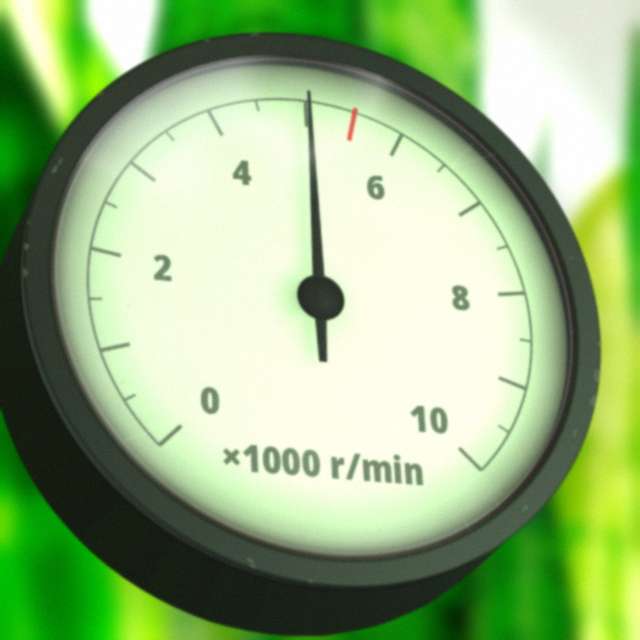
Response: 5000 rpm
